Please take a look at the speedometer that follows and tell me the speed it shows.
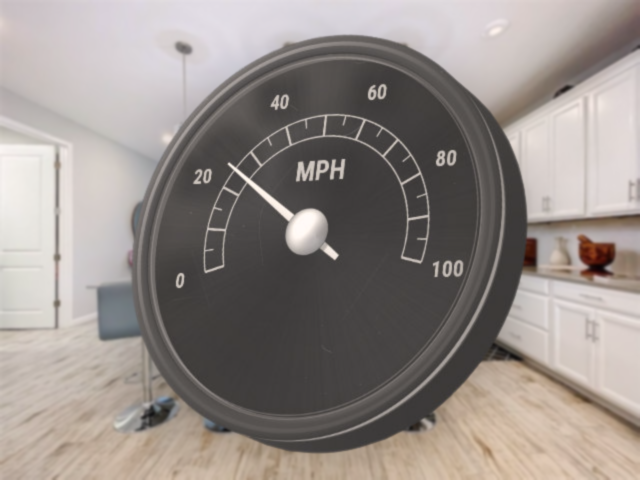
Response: 25 mph
